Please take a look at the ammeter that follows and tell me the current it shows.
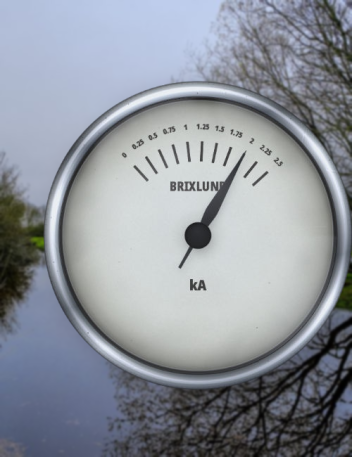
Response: 2 kA
